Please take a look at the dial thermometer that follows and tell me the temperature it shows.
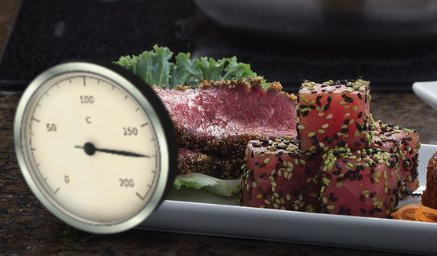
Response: 170 °C
